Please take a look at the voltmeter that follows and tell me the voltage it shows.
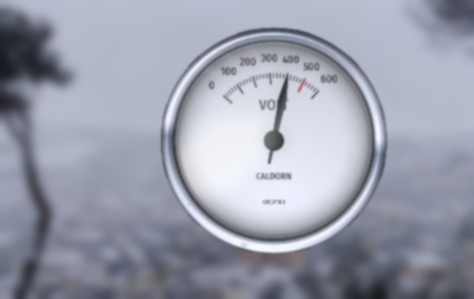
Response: 400 V
